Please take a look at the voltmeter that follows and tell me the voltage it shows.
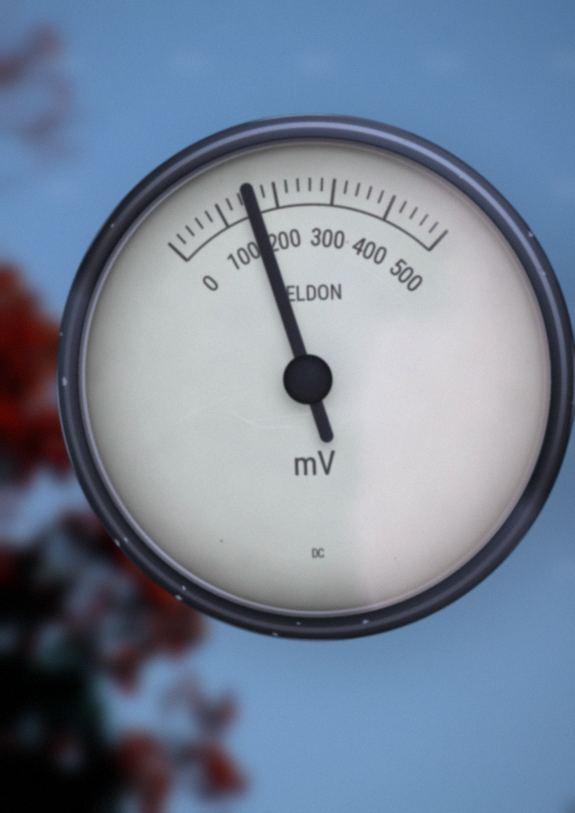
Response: 160 mV
